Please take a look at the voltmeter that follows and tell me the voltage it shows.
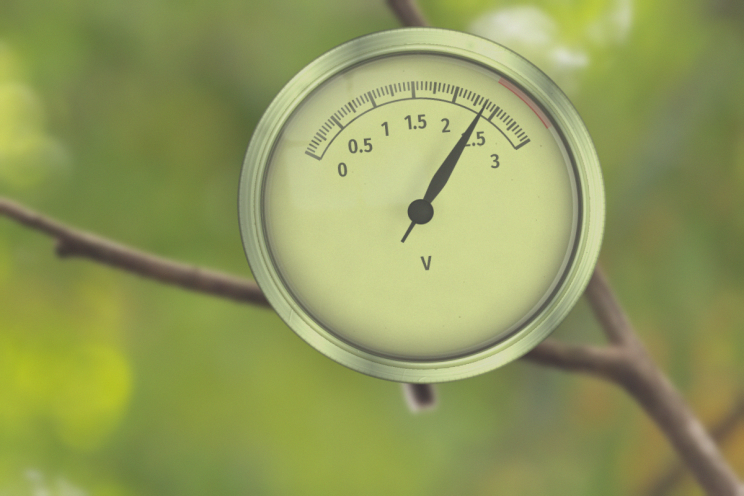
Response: 2.35 V
